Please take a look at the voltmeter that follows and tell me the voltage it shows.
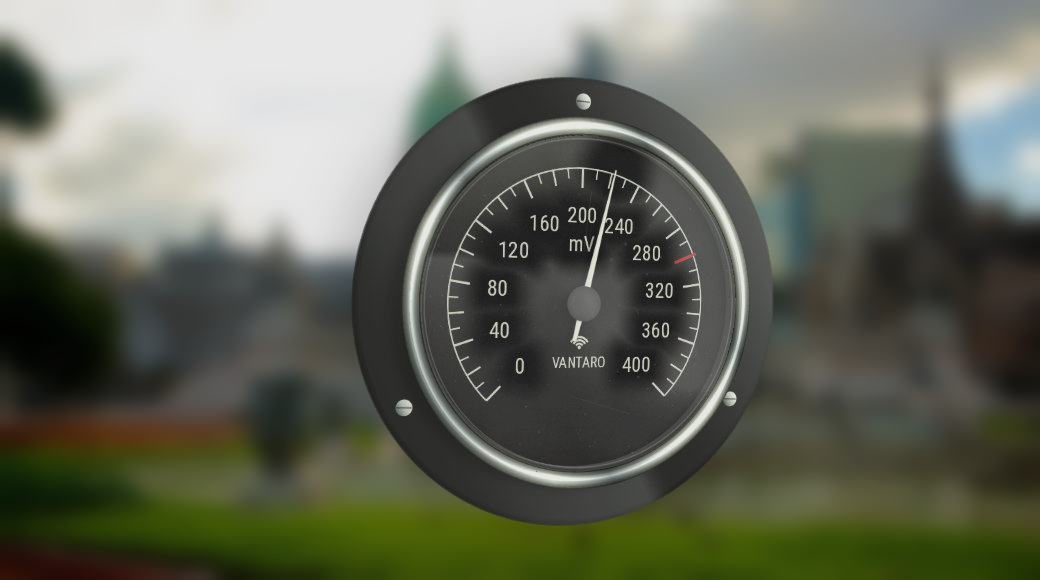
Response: 220 mV
